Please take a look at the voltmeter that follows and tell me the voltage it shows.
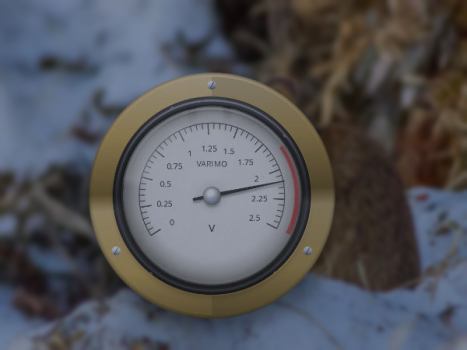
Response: 2.1 V
